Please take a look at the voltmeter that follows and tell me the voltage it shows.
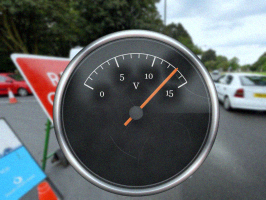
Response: 13 V
